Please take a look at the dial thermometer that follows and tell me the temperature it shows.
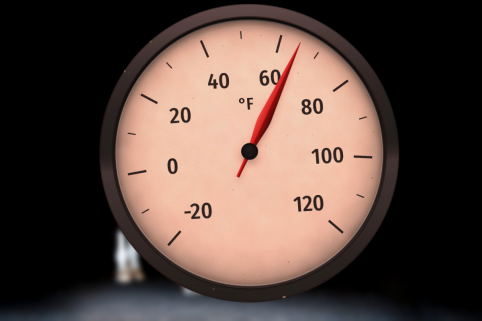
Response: 65 °F
